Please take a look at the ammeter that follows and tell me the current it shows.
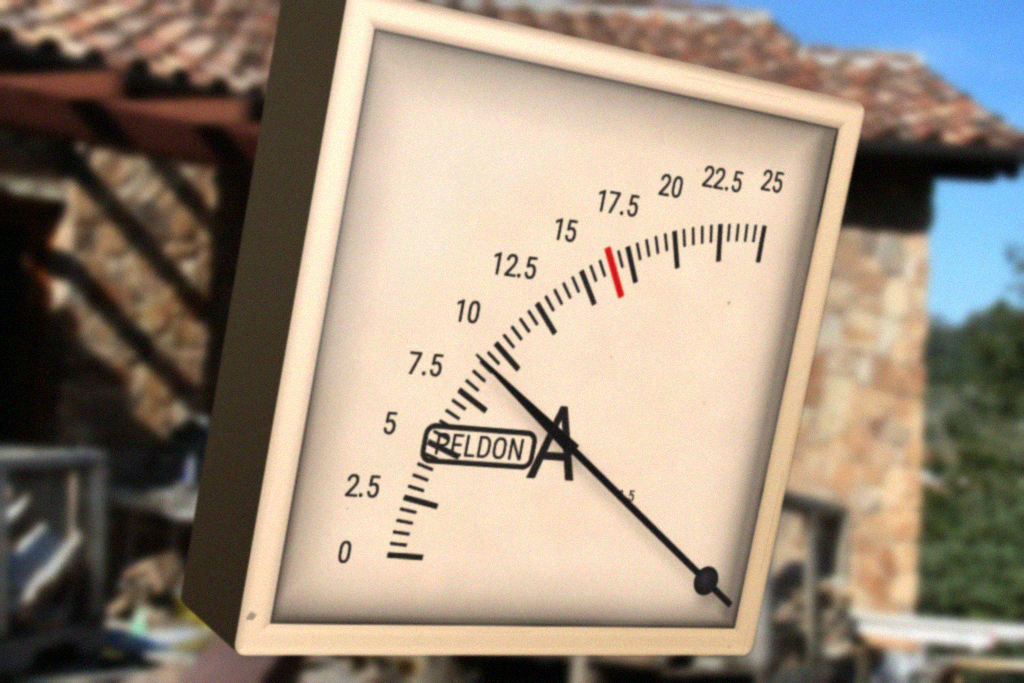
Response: 9 A
